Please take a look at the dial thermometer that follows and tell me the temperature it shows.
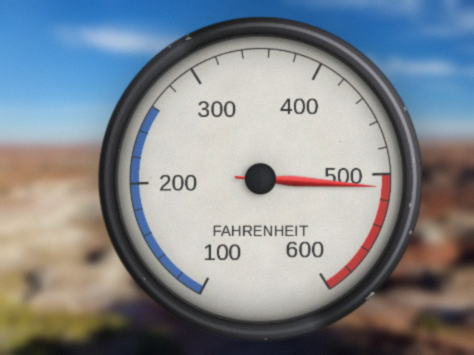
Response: 510 °F
